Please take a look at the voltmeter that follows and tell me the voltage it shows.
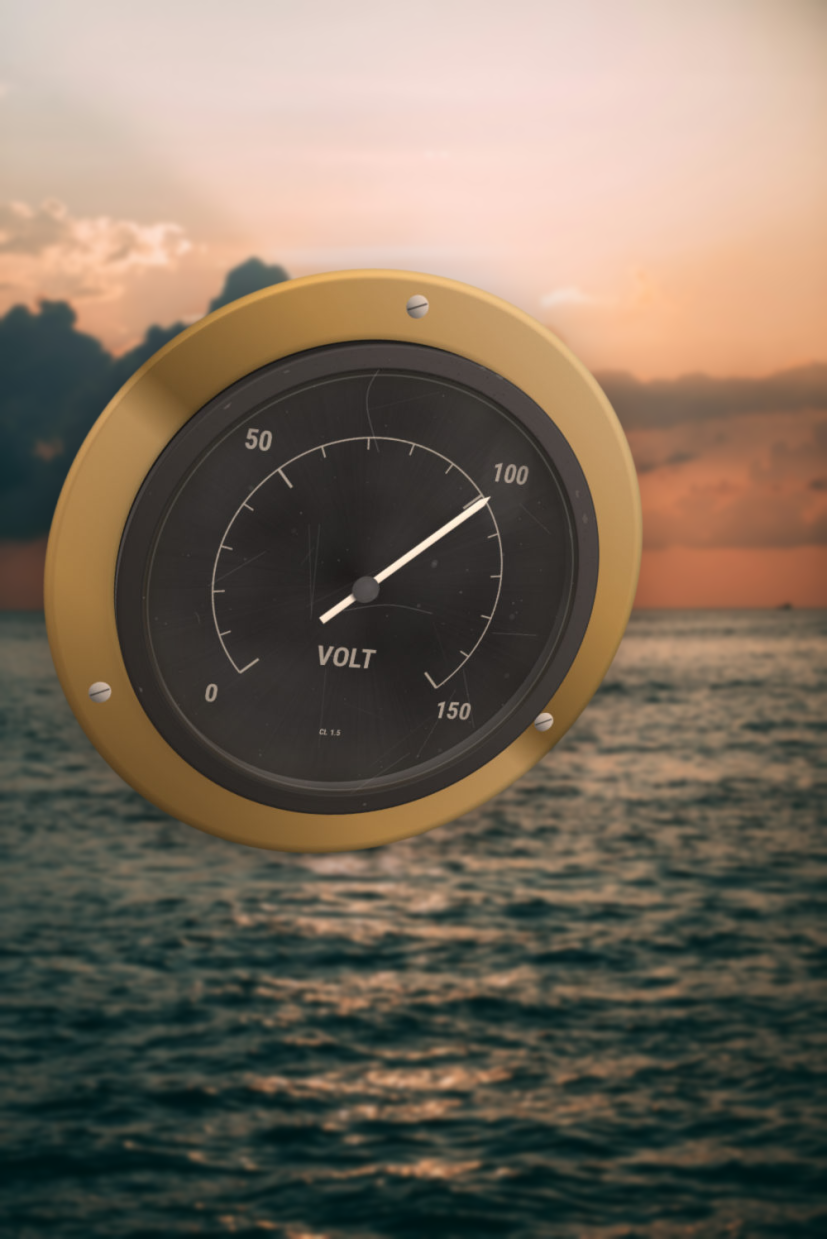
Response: 100 V
